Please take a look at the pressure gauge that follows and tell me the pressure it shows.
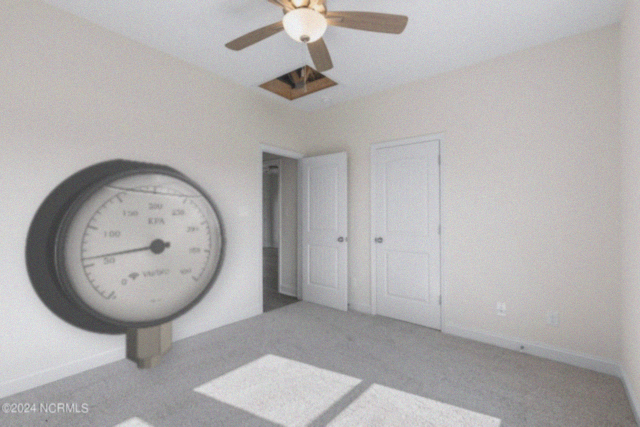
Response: 60 kPa
